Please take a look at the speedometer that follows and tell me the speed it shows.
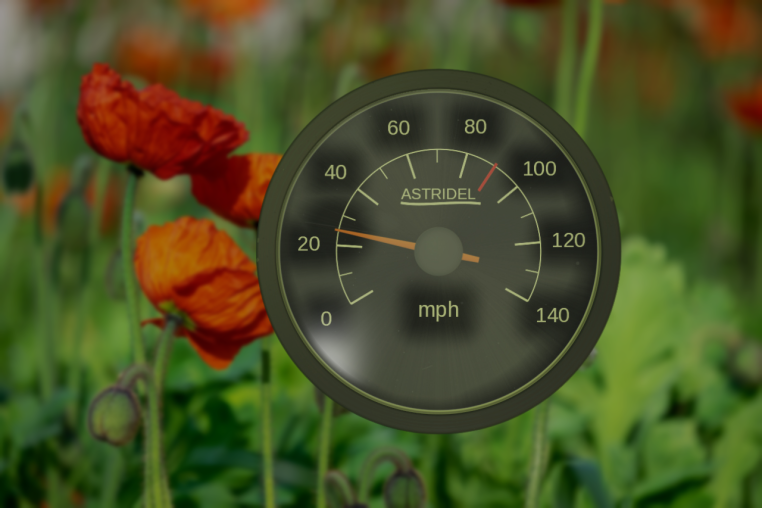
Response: 25 mph
